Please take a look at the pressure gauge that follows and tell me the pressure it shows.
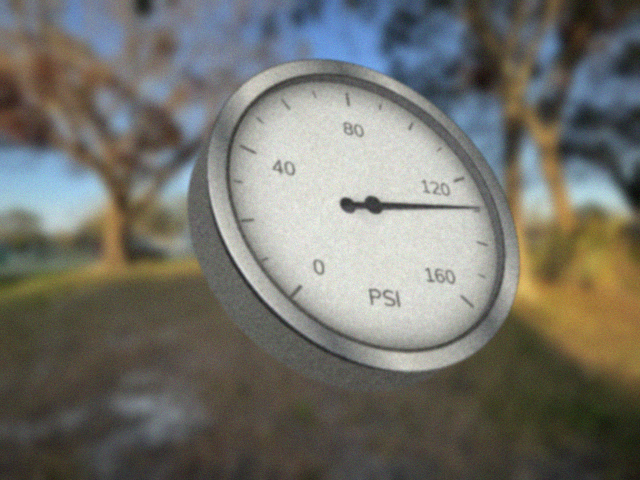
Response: 130 psi
